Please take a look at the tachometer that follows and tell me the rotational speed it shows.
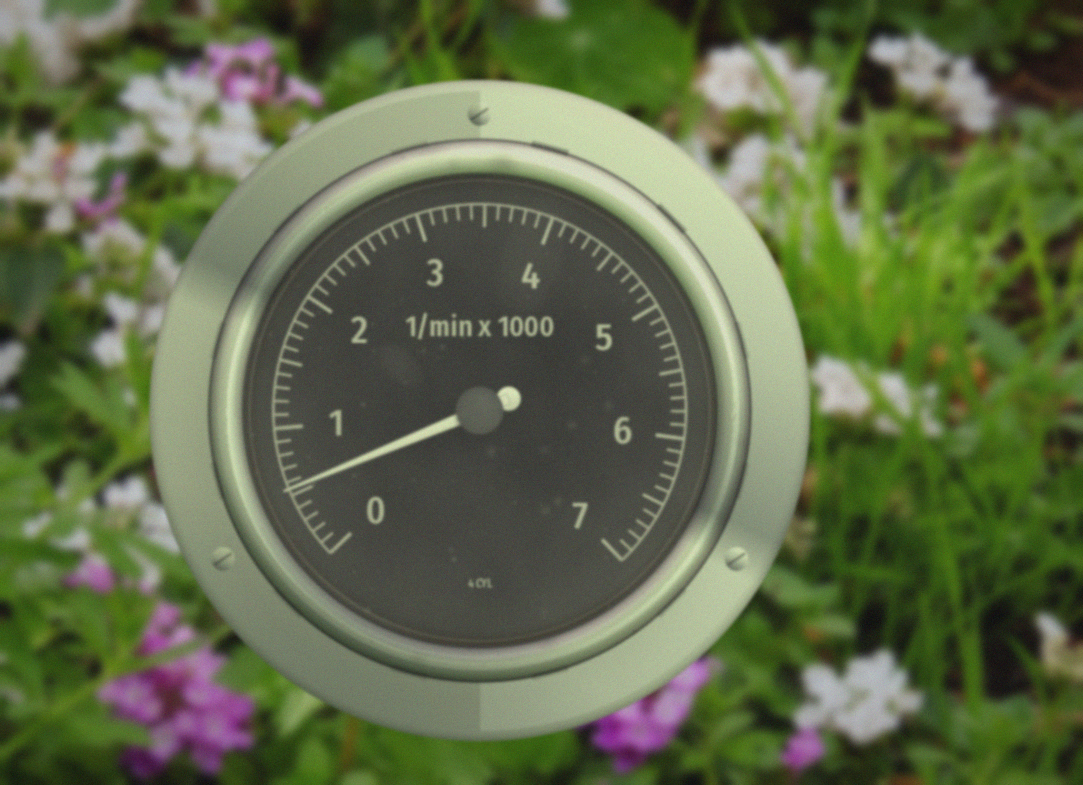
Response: 550 rpm
